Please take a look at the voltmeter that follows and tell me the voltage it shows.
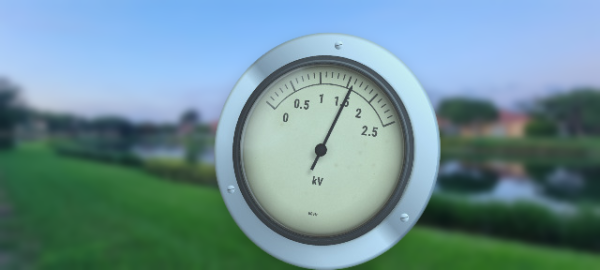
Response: 1.6 kV
